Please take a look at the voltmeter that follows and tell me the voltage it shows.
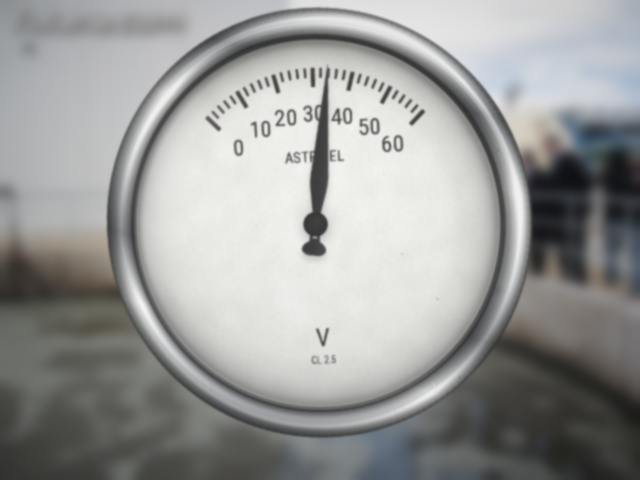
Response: 34 V
